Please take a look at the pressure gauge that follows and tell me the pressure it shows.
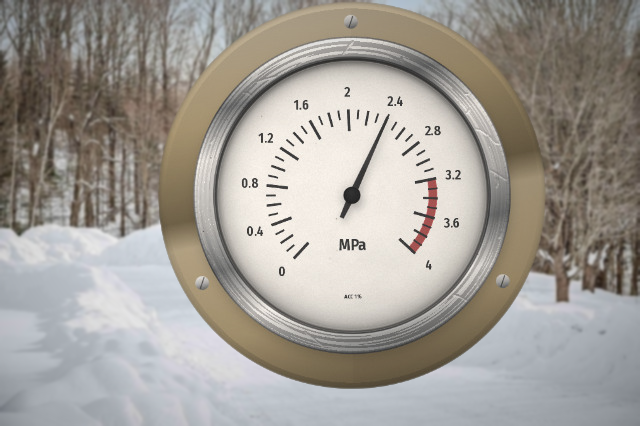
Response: 2.4 MPa
